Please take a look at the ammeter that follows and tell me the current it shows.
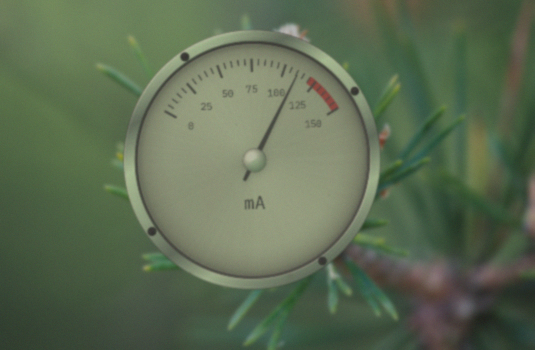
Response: 110 mA
